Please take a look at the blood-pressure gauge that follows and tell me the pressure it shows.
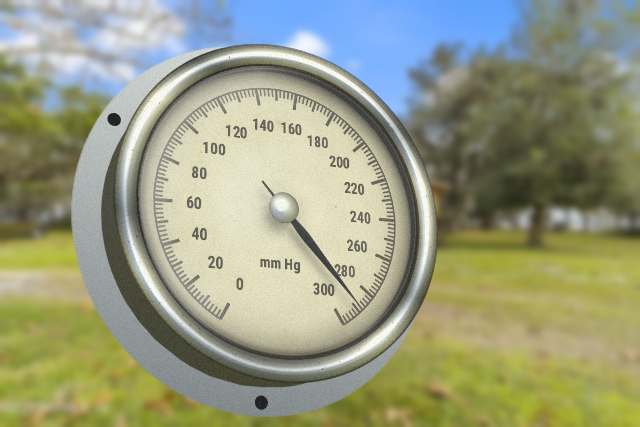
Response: 290 mmHg
